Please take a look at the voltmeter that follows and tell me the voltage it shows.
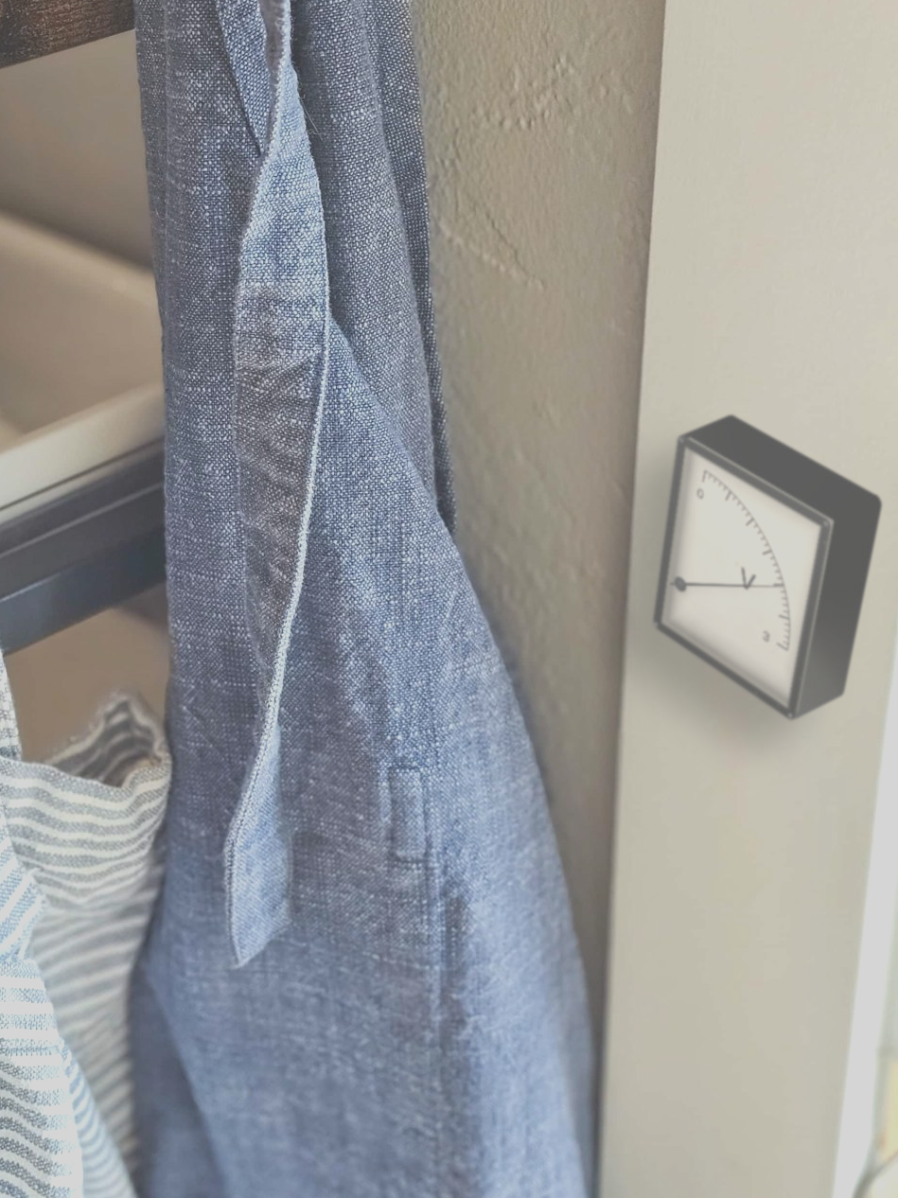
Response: 2 V
